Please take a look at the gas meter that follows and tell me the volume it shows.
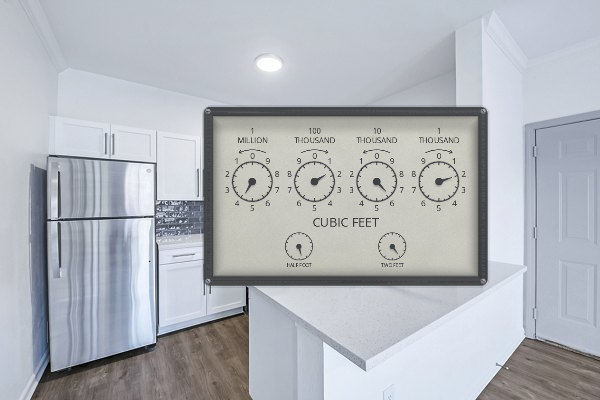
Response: 416200 ft³
